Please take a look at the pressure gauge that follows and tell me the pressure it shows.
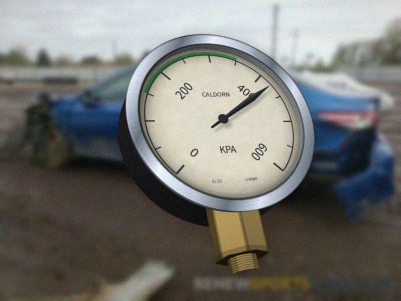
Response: 425 kPa
